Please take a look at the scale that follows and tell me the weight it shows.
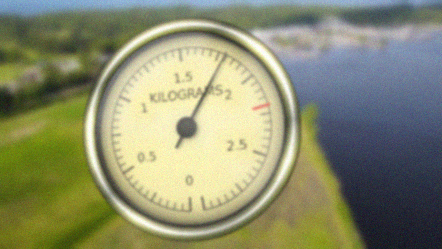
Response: 1.8 kg
